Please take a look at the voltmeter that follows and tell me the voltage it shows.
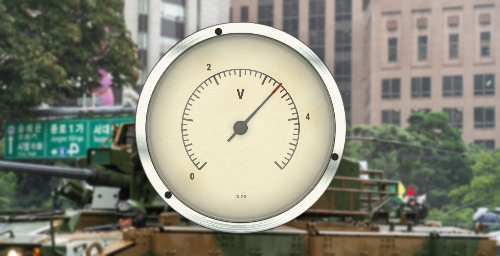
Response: 3.3 V
